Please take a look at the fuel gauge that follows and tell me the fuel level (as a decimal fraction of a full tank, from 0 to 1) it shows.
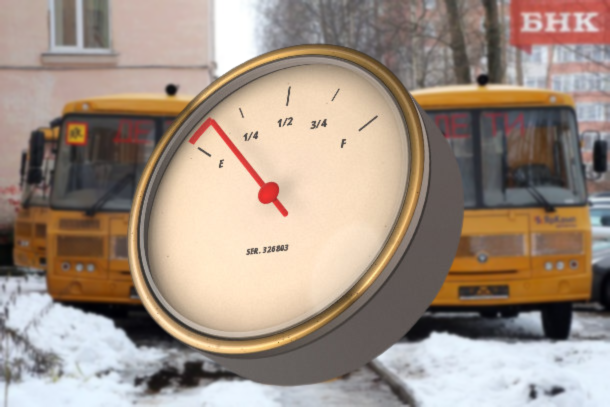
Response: 0.125
